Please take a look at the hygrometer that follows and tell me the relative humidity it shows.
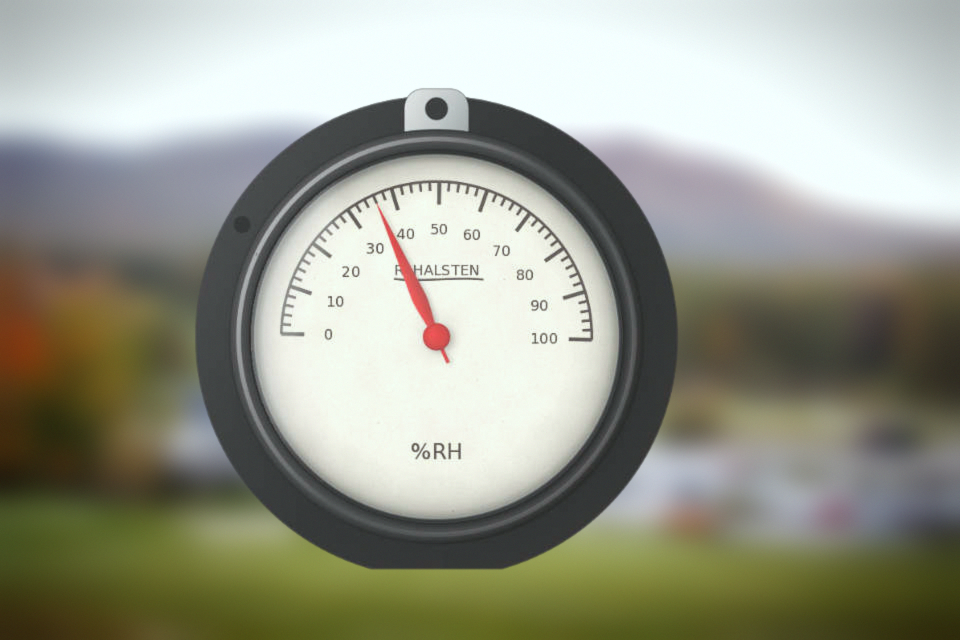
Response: 36 %
